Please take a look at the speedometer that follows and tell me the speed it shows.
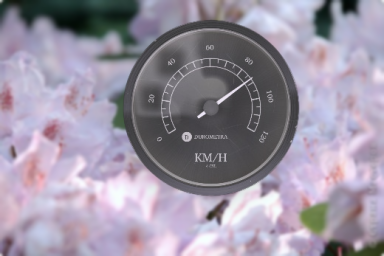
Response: 87.5 km/h
